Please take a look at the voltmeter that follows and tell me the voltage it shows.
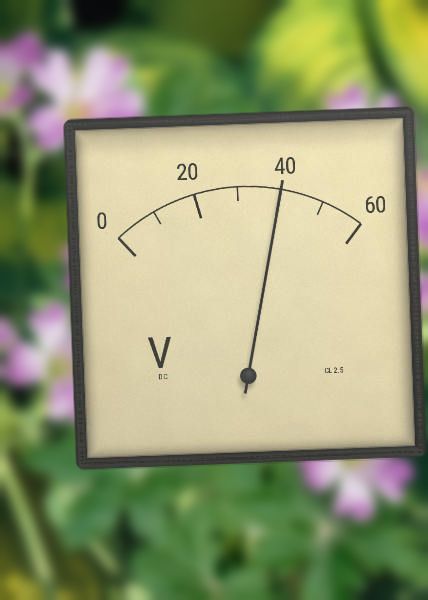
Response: 40 V
